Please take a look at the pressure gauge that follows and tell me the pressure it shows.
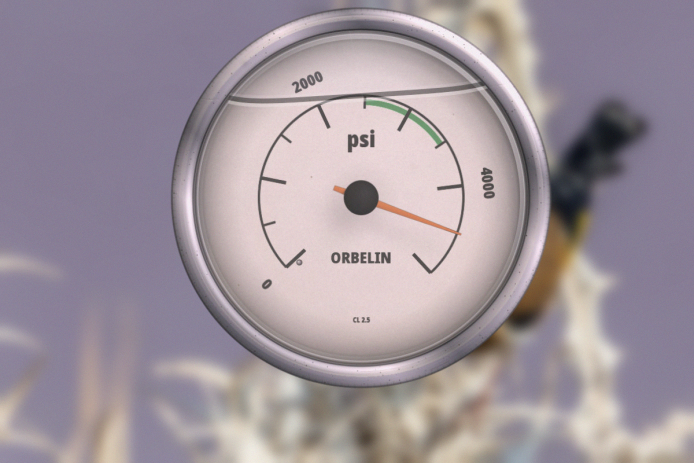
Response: 4500 psi
